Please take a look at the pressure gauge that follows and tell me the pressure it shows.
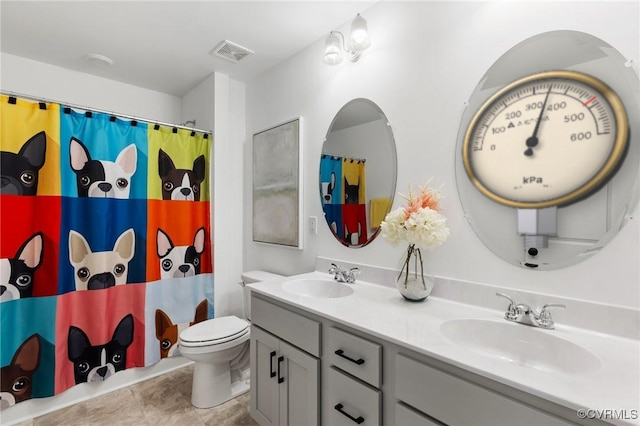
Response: 350 kPa
